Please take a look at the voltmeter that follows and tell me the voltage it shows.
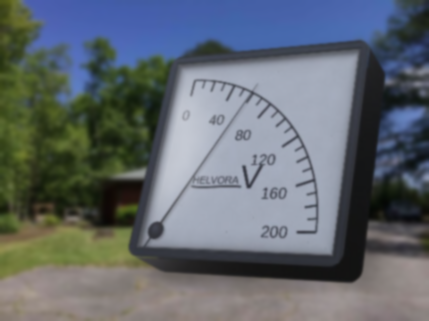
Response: 60 V
